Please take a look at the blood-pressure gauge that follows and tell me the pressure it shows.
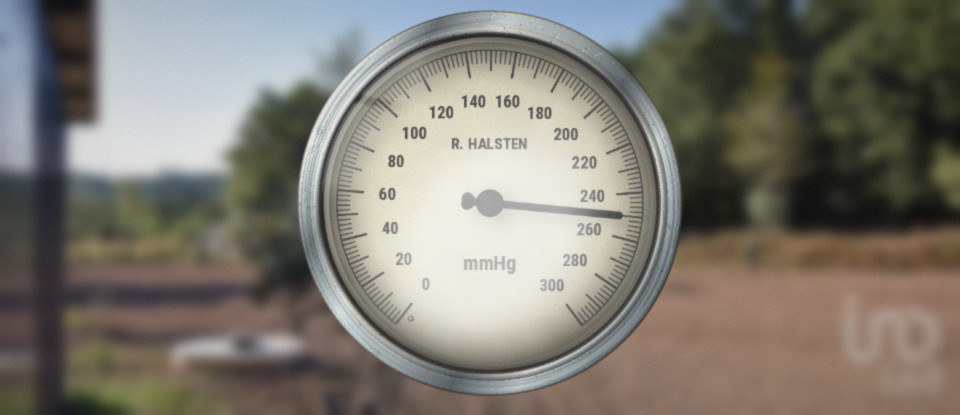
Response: 250 mmHg
